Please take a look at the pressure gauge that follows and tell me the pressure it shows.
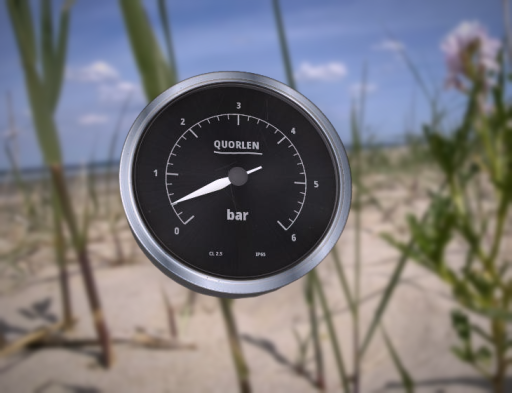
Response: 0.4 bar
